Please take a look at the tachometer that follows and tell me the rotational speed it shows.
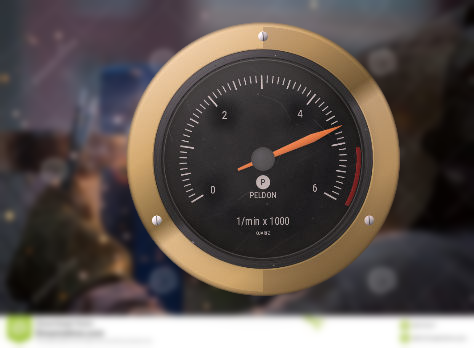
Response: 4700 rpm
